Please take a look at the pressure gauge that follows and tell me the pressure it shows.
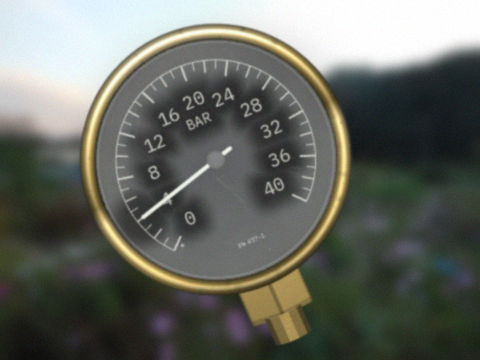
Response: 4 bar
